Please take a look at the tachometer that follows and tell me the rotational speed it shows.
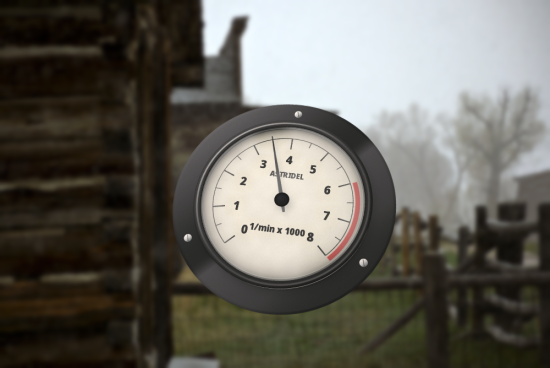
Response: 3500 rpm
